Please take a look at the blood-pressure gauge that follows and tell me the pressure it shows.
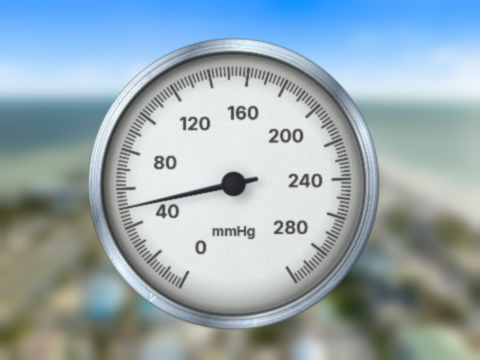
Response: 50 mmHg
